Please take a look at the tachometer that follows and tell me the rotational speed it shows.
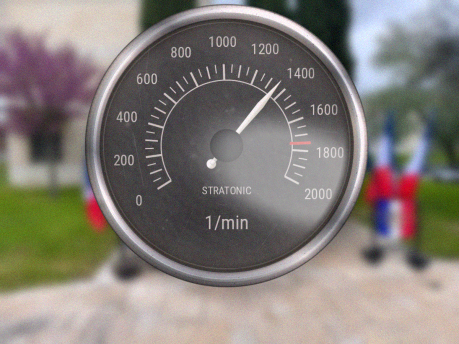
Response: 1350 rpm
